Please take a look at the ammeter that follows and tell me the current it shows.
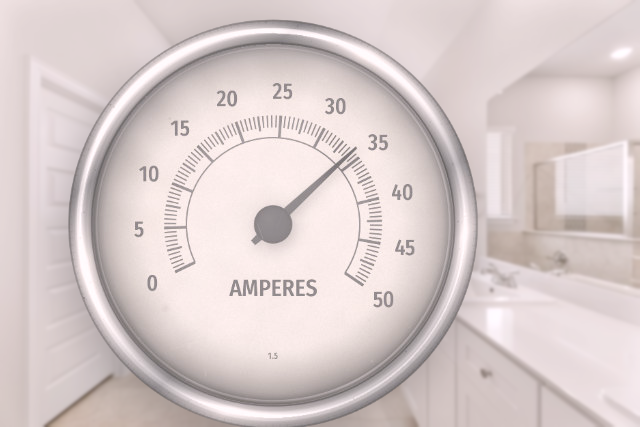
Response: 34 A
